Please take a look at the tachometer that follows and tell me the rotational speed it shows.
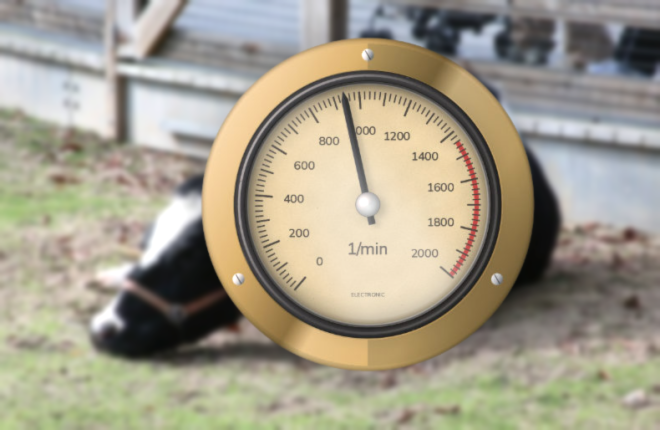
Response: 940 rpm
